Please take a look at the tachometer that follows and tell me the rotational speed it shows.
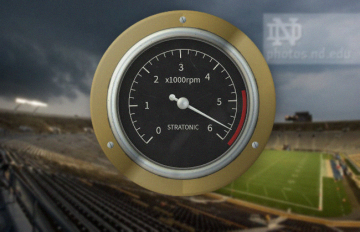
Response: 5700 rpm
